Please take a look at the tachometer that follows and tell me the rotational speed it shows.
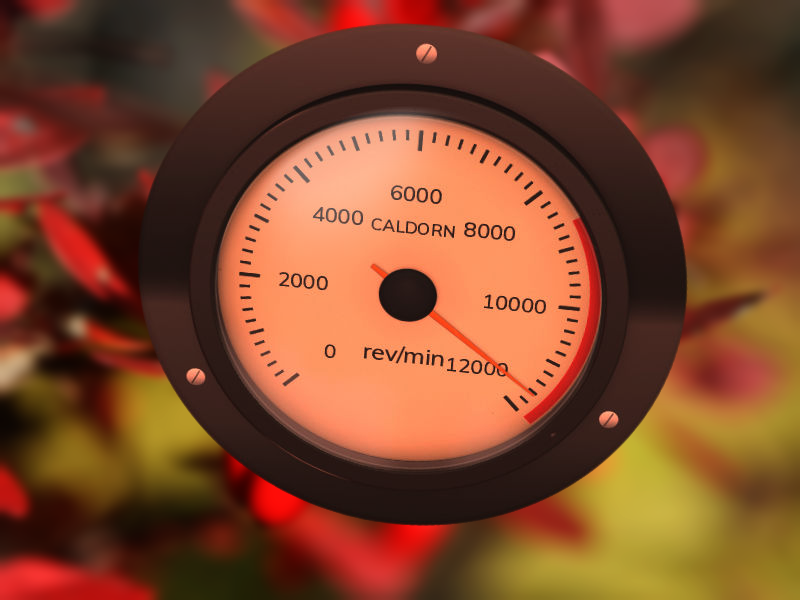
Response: 11600 rpm
